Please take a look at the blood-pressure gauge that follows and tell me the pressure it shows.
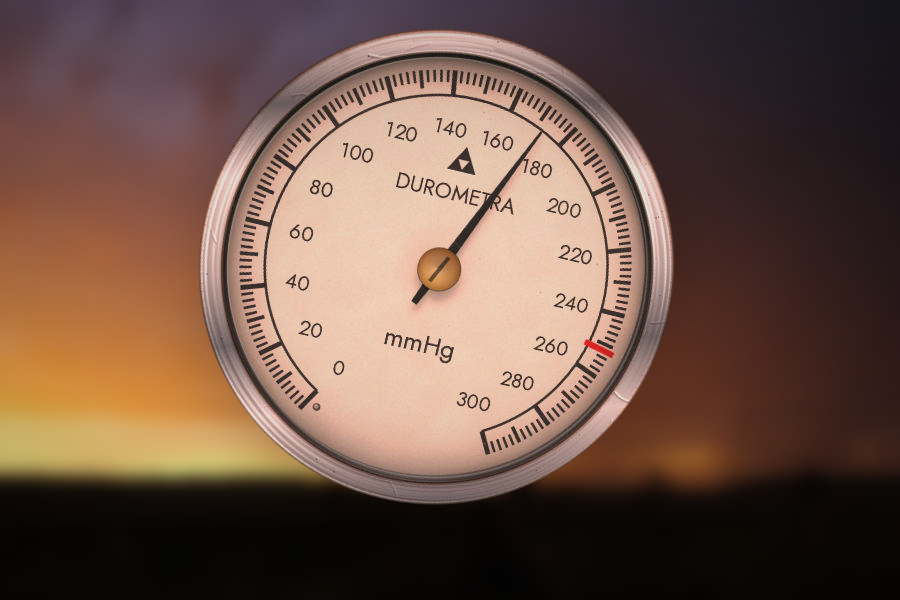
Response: 172 mmHg
